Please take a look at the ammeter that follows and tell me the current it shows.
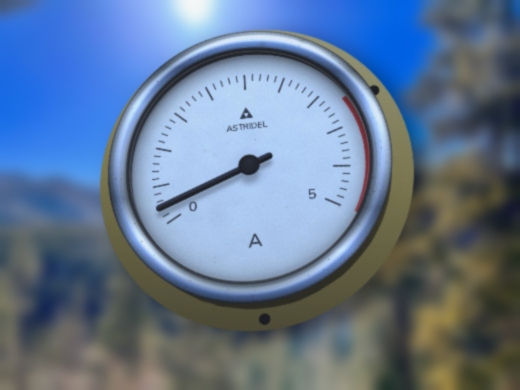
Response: 0.2 A
